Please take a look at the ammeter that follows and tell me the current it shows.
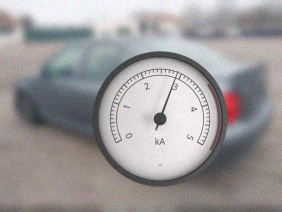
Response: 2.9 kA
